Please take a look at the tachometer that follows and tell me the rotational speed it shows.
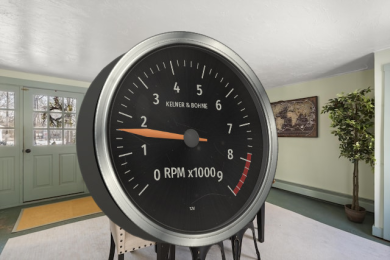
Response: 1600 rpm
